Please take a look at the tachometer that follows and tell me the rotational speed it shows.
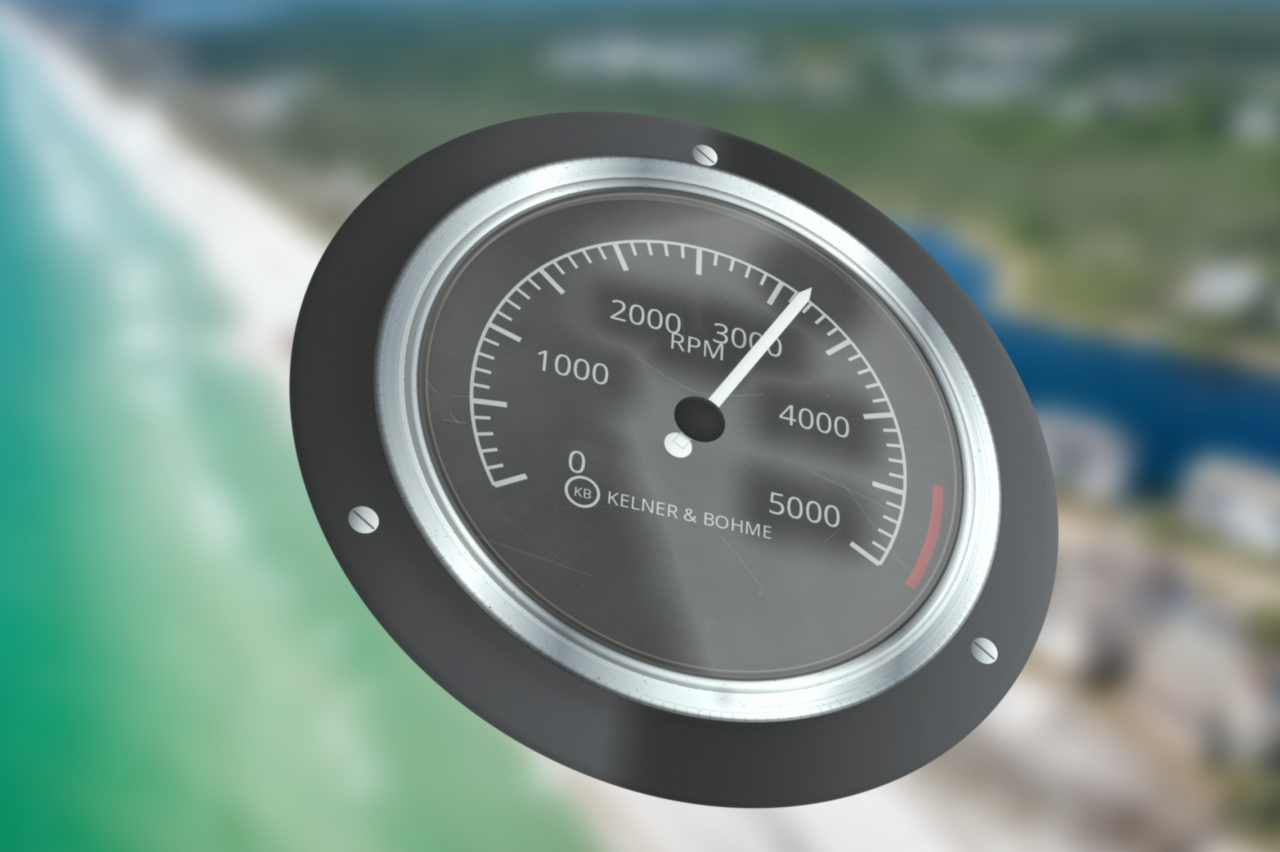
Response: 3150 rpm
